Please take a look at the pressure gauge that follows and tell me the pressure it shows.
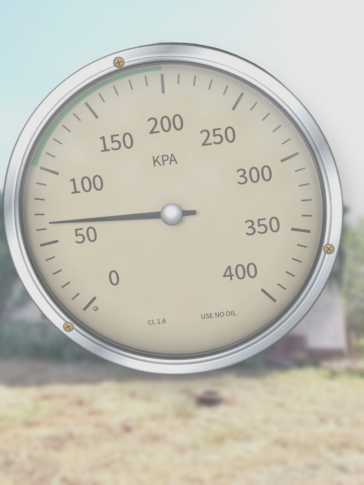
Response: 65 kPa
